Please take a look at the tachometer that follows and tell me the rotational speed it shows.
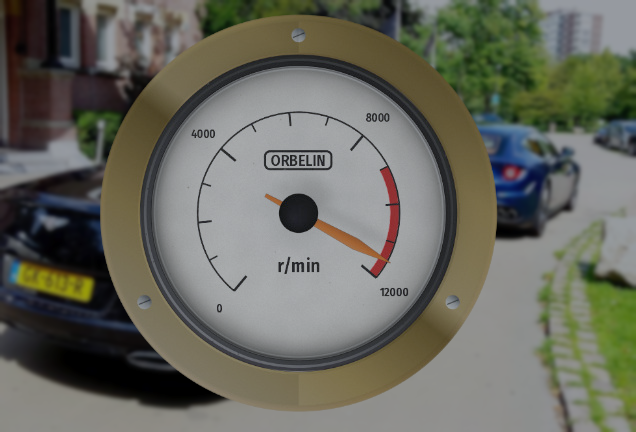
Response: 11500 rpm
